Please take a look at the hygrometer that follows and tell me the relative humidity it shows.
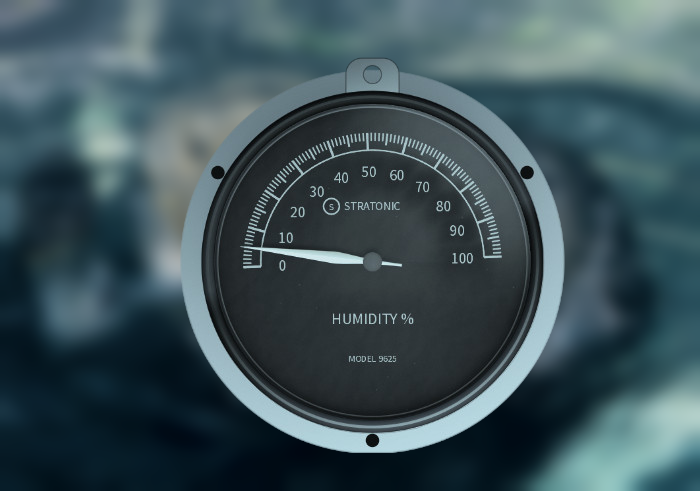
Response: 5 %
